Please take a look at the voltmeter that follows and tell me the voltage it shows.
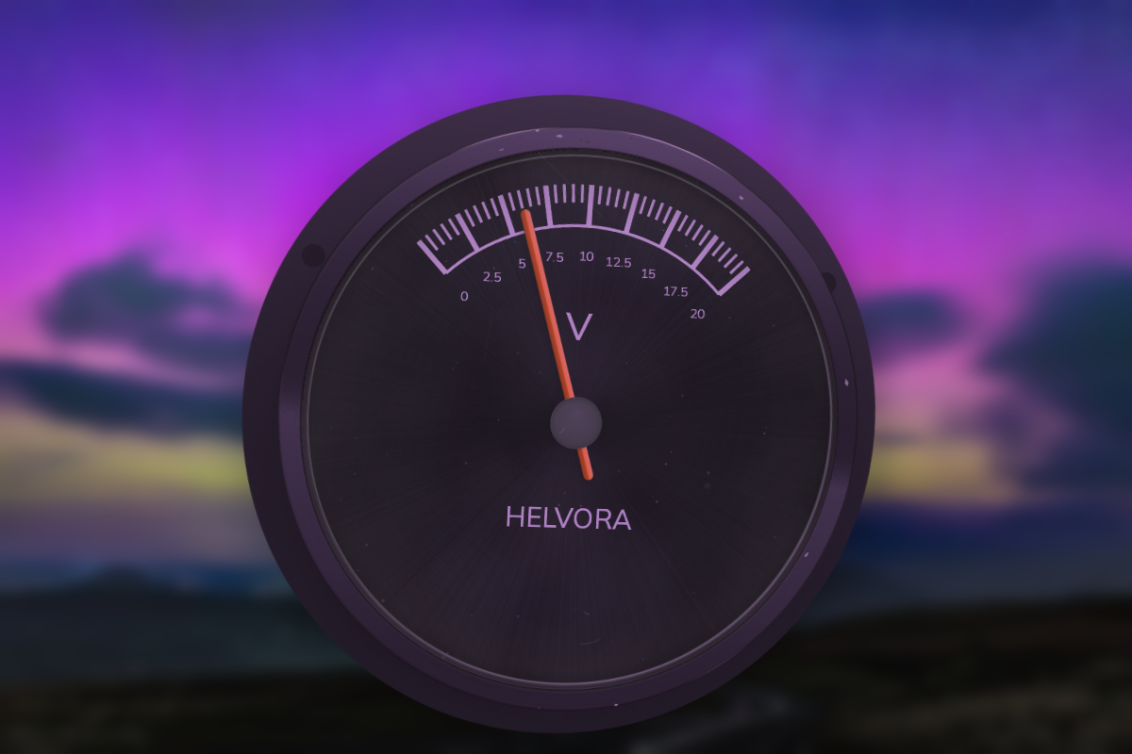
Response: 6 V
